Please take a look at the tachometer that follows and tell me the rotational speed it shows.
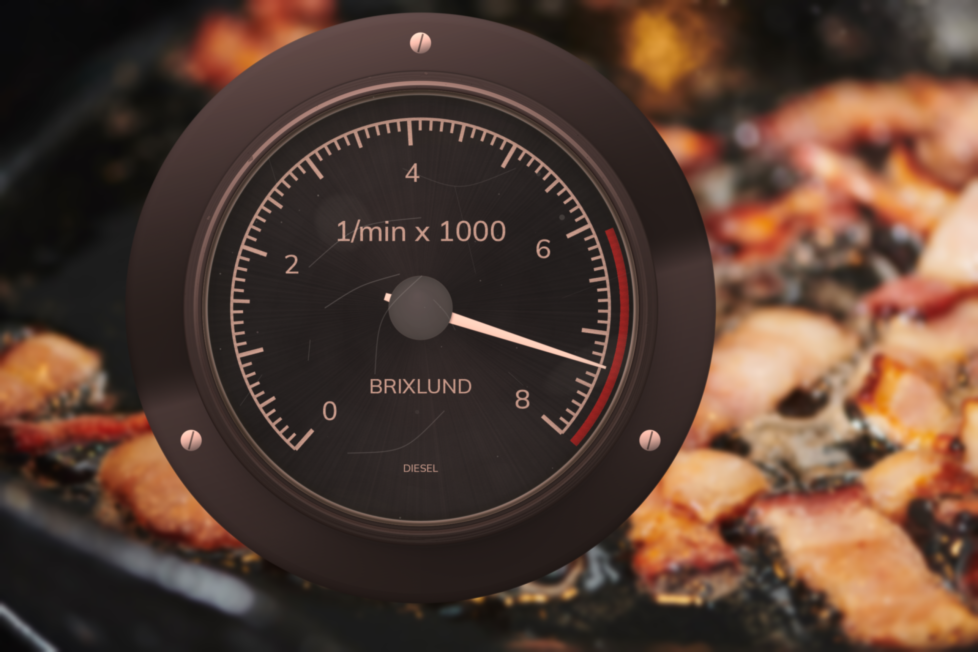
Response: 7300 rpm
